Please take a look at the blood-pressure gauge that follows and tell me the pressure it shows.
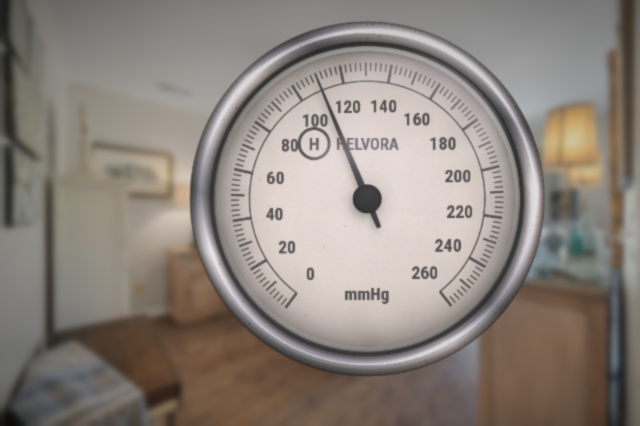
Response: 110 mmHg
